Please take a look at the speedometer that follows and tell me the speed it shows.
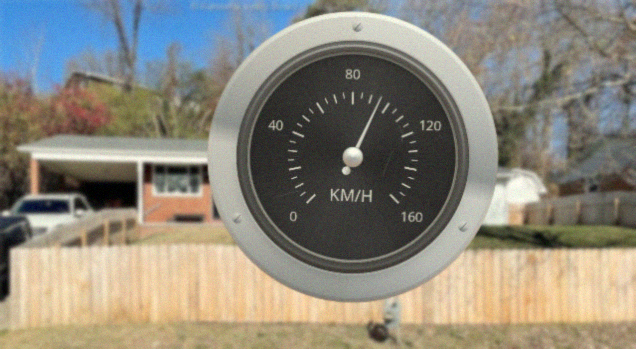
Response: 95 km/h
